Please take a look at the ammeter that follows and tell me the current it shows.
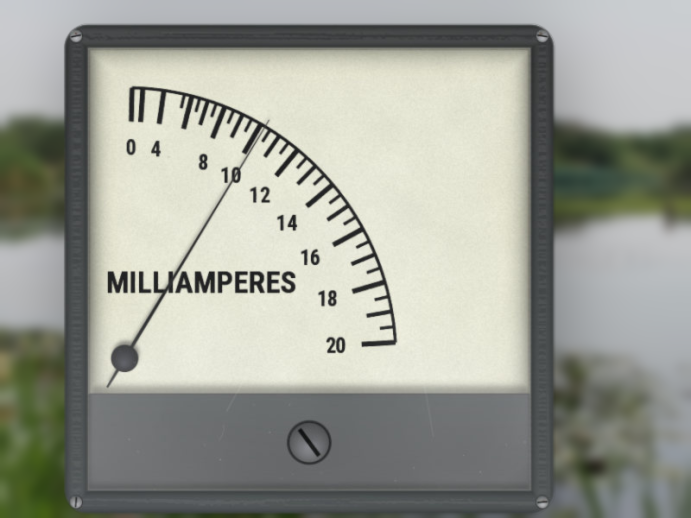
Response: 10.25 mA
